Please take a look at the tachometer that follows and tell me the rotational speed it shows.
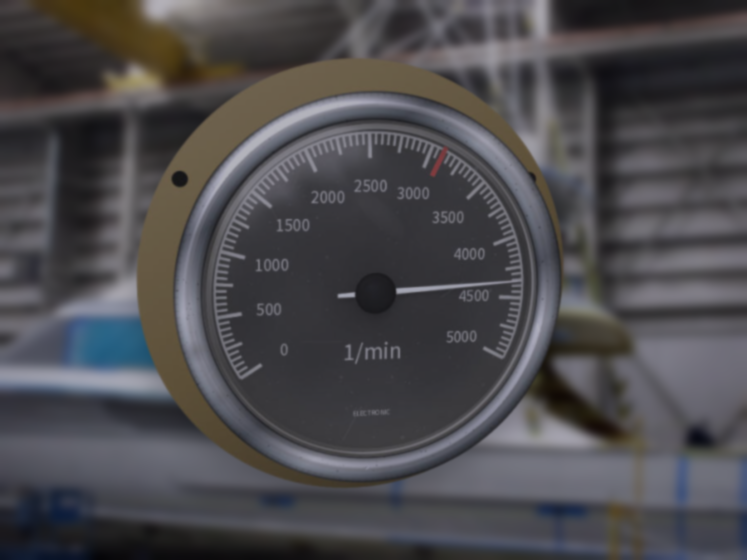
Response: 4350 rpm
